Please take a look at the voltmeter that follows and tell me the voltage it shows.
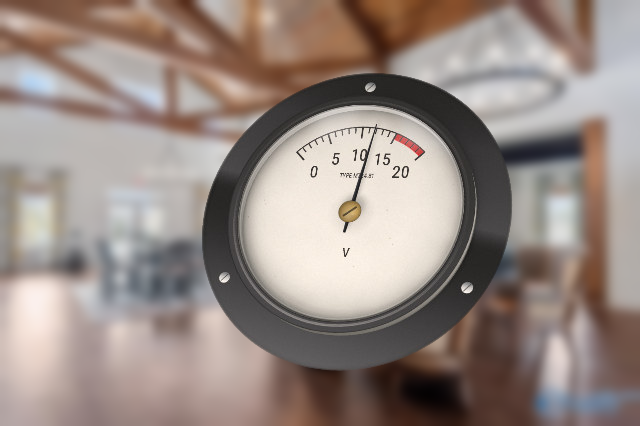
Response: 12 V
